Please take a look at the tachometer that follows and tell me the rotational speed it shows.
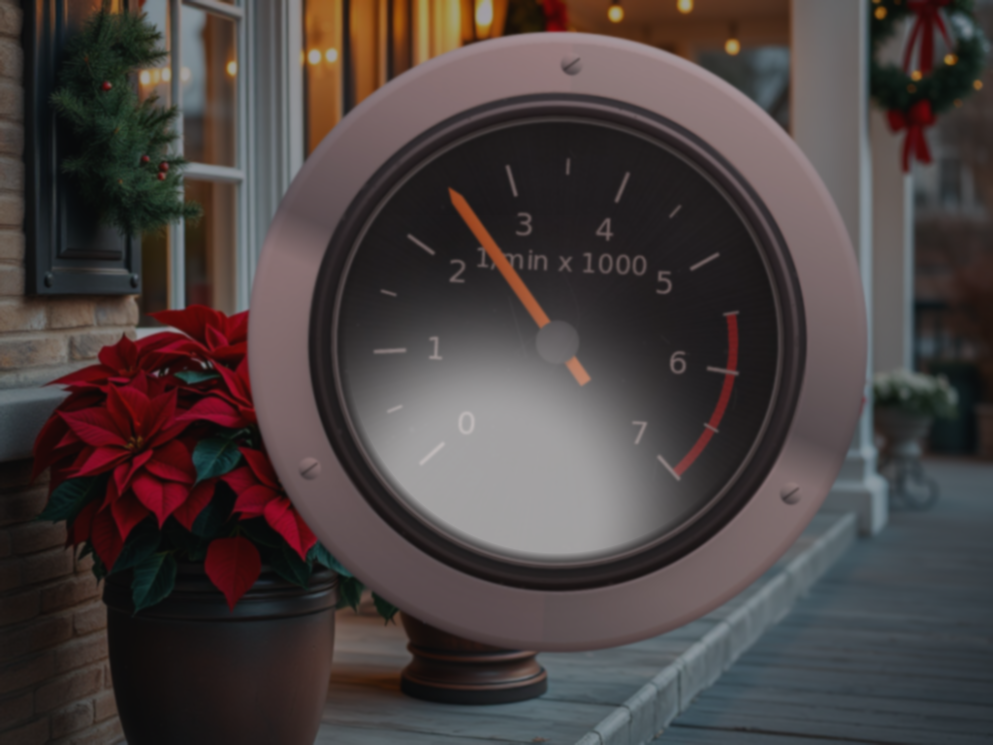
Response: 2500 rpm
